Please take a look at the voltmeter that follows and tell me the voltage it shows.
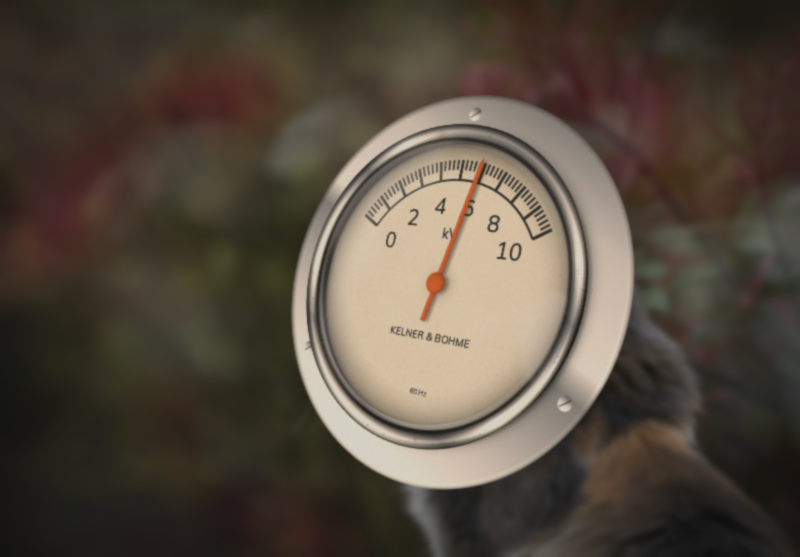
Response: 6 kV
